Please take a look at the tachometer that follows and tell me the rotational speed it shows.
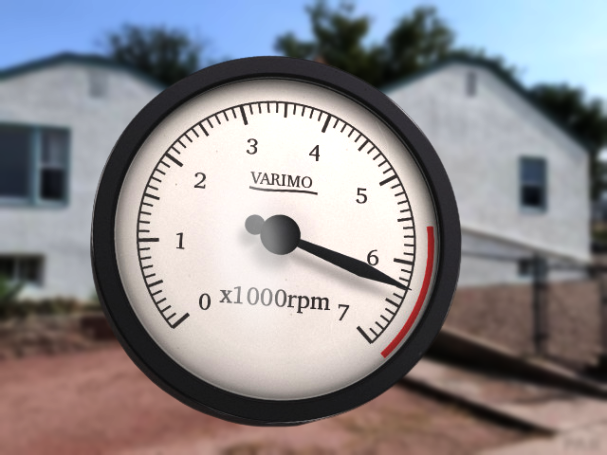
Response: 6300 rpm
